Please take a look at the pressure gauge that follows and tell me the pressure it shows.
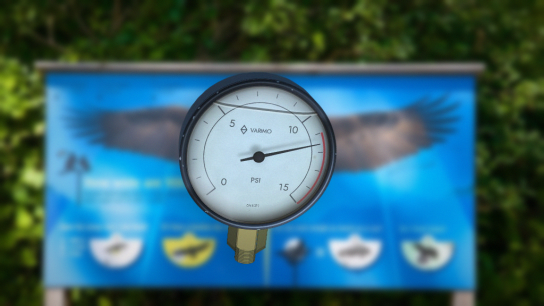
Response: 11.5 psi
